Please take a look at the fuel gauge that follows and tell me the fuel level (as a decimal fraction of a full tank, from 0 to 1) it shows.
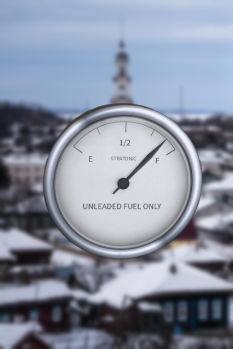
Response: 0.875
